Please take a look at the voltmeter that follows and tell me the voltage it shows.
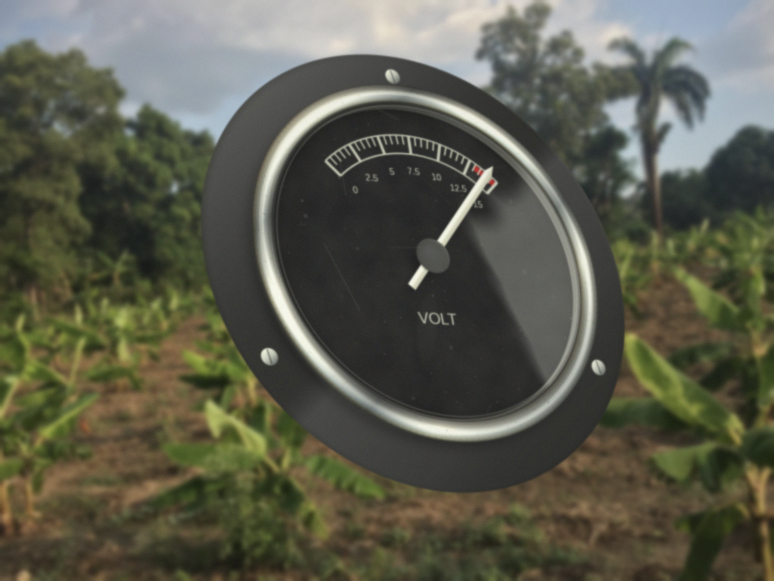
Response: 14 V
